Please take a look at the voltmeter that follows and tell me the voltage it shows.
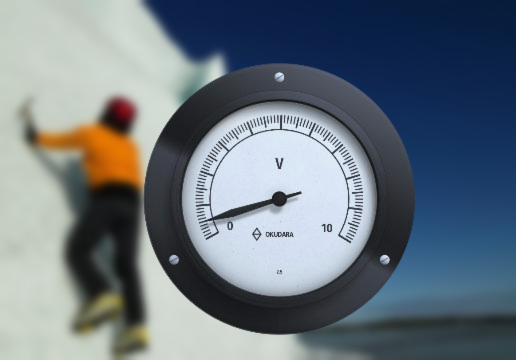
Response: 0.5 V
